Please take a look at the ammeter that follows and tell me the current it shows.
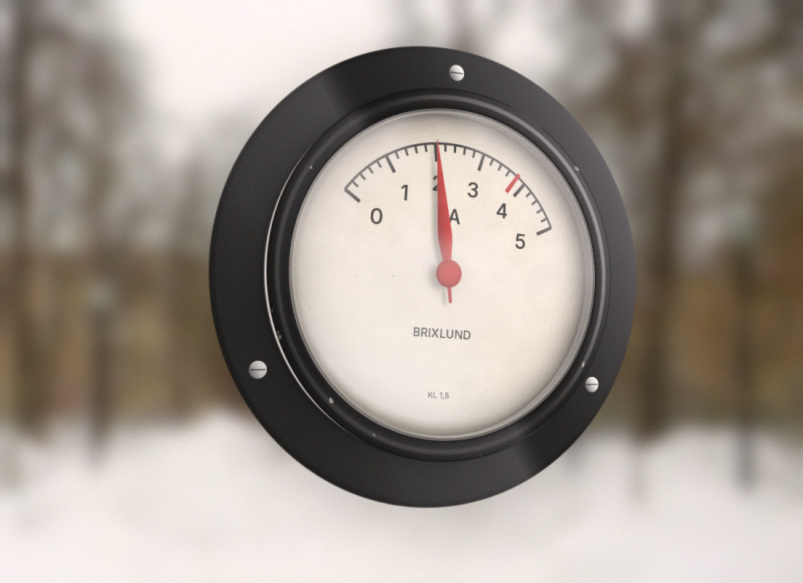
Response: 2 kA
